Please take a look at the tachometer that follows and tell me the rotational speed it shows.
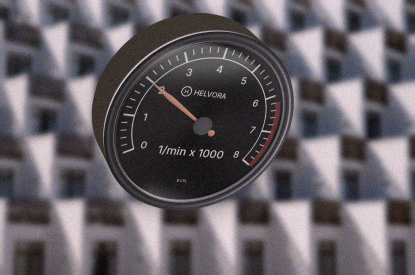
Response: 2000 rpm
